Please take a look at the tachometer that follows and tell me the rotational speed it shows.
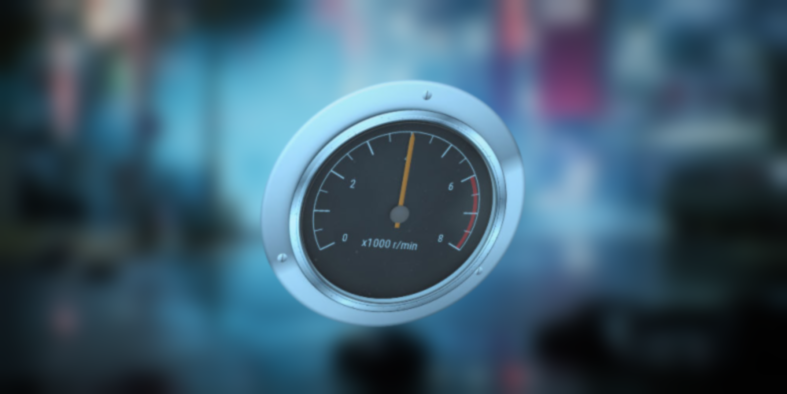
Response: 4000 rpm
